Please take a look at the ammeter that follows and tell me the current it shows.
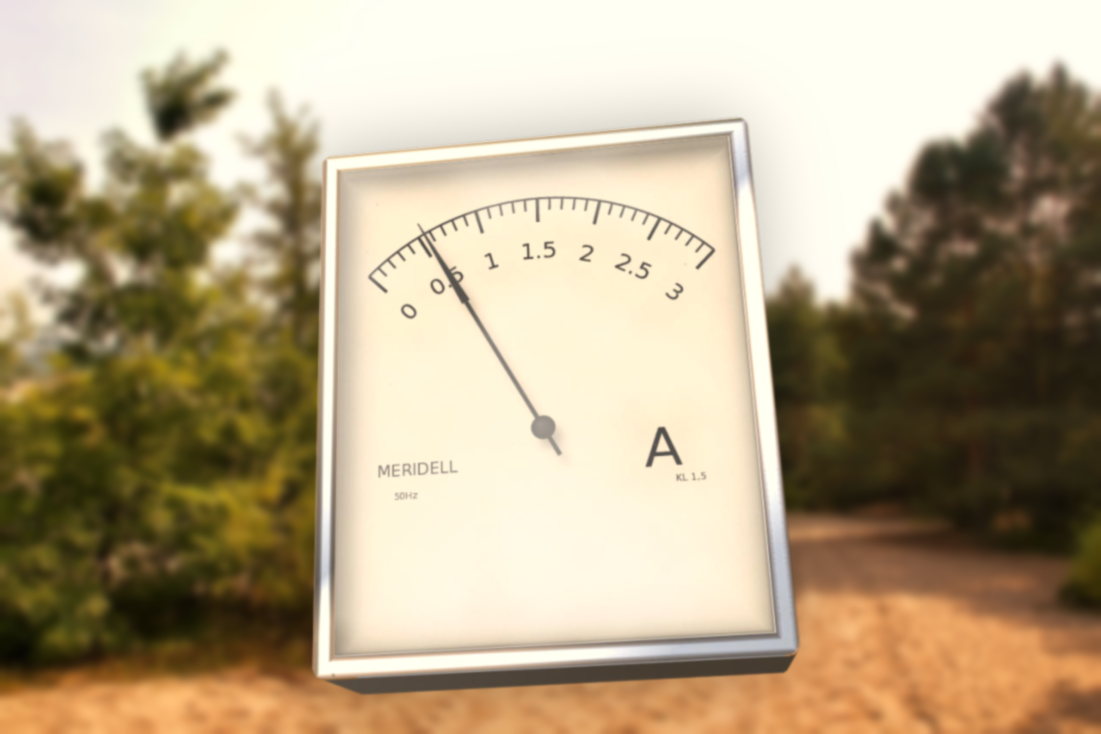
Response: 0.55 A
